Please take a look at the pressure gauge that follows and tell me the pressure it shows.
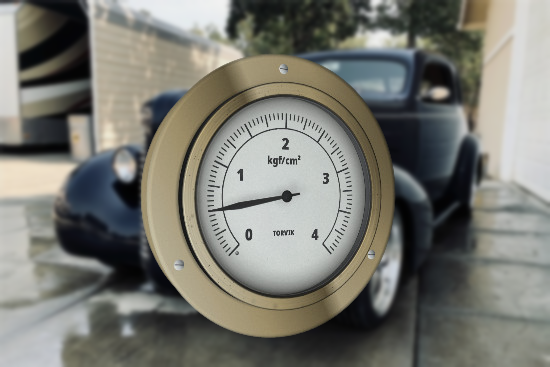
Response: 0.5 kg/cm²
